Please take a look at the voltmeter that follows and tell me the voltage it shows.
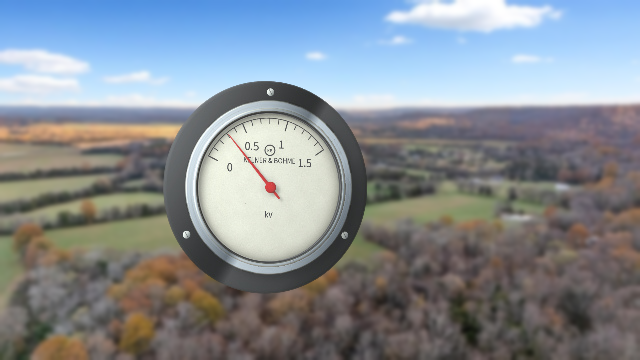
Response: 0.3 kV
